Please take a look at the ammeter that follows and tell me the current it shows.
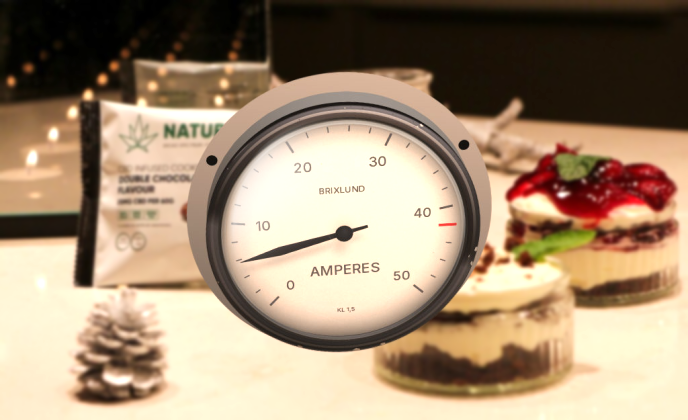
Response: 6 A
